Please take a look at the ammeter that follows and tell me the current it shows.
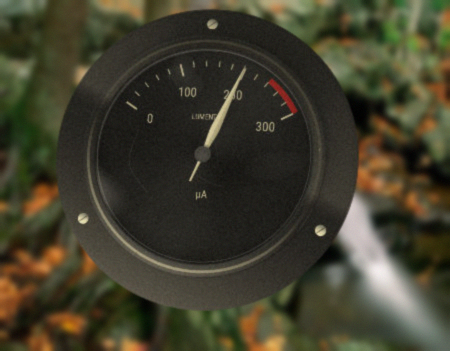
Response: 200 µA
